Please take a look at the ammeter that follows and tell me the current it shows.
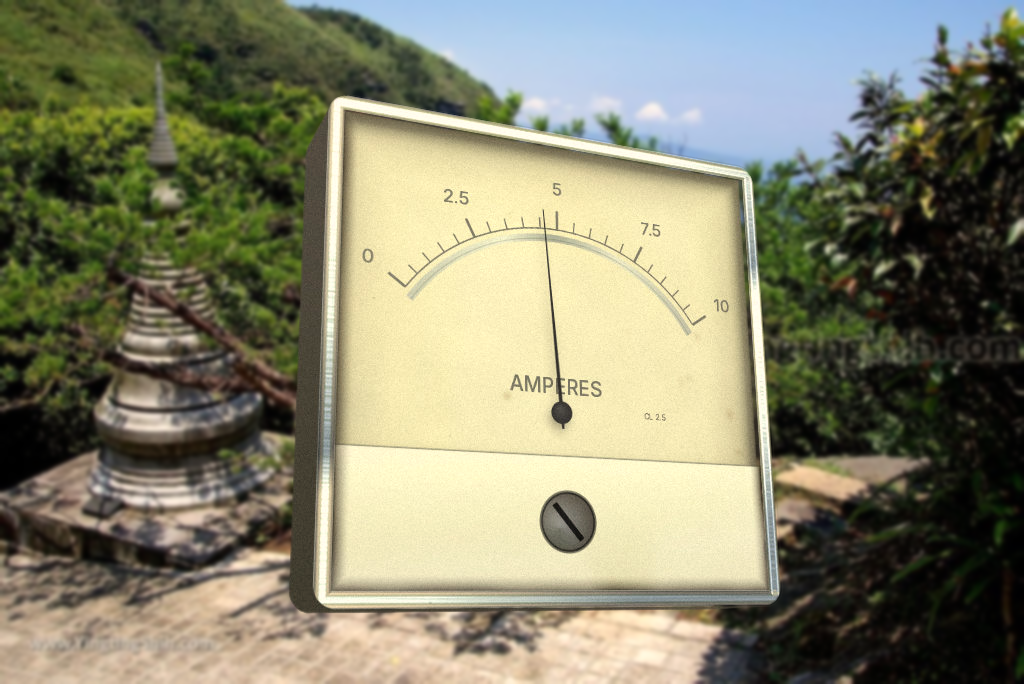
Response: 4.5 A
